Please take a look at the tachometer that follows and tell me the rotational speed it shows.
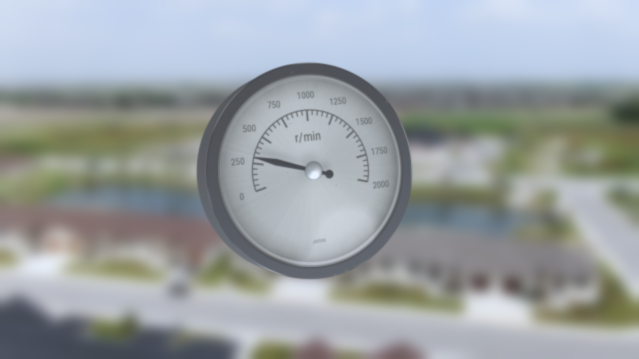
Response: 300 rpm
